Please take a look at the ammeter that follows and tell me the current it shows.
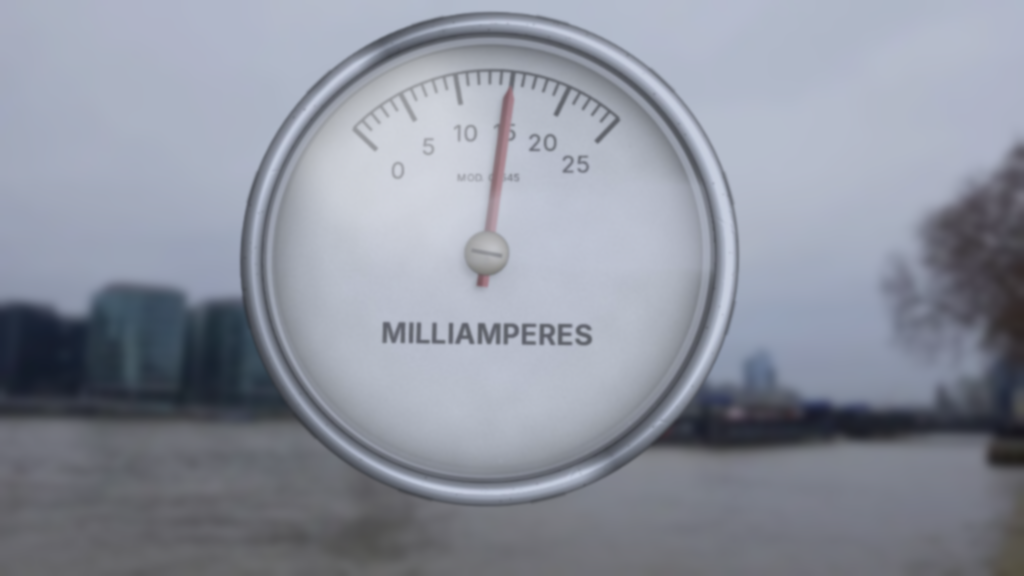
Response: 15 mA
